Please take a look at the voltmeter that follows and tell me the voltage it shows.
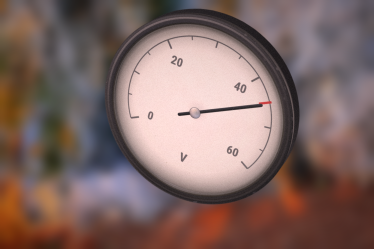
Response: 45 V
